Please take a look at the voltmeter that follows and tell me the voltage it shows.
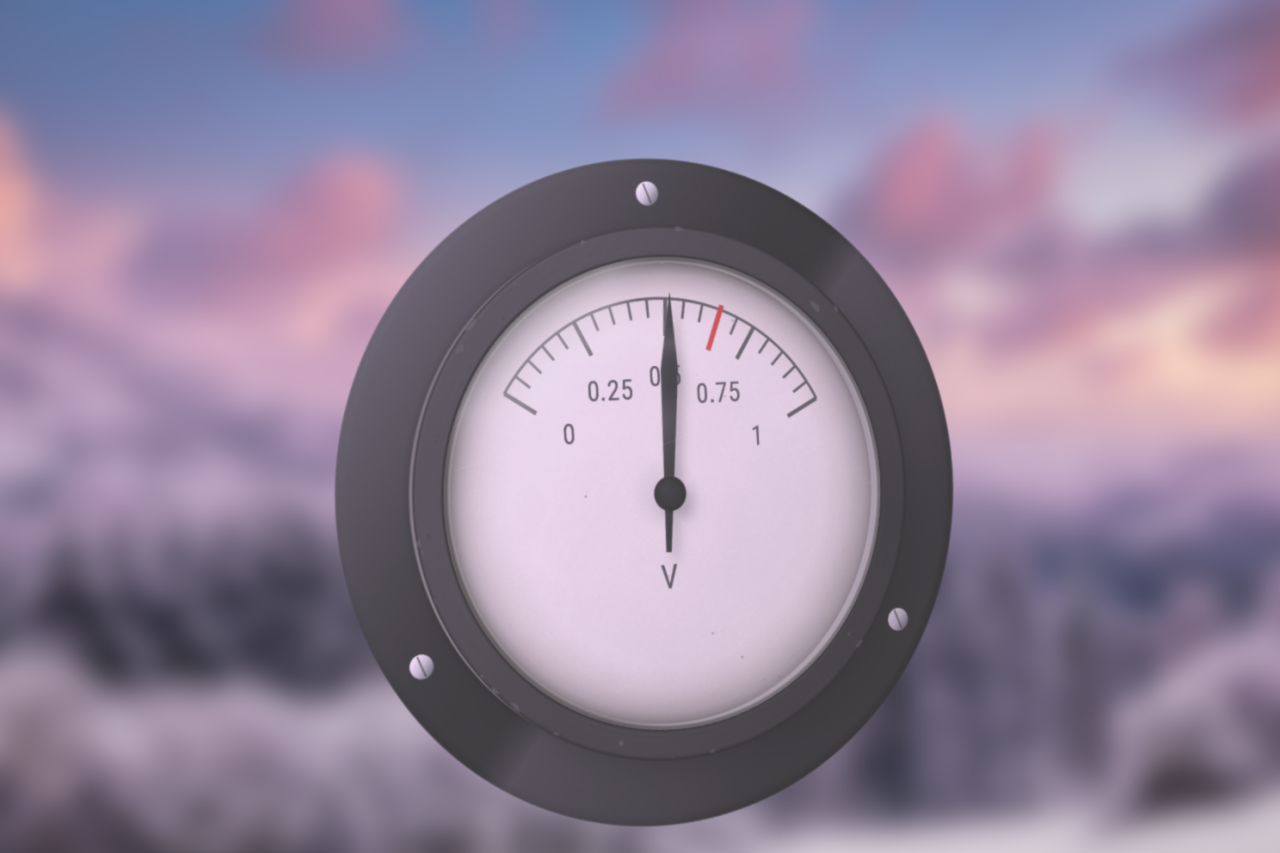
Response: 0.5 V
